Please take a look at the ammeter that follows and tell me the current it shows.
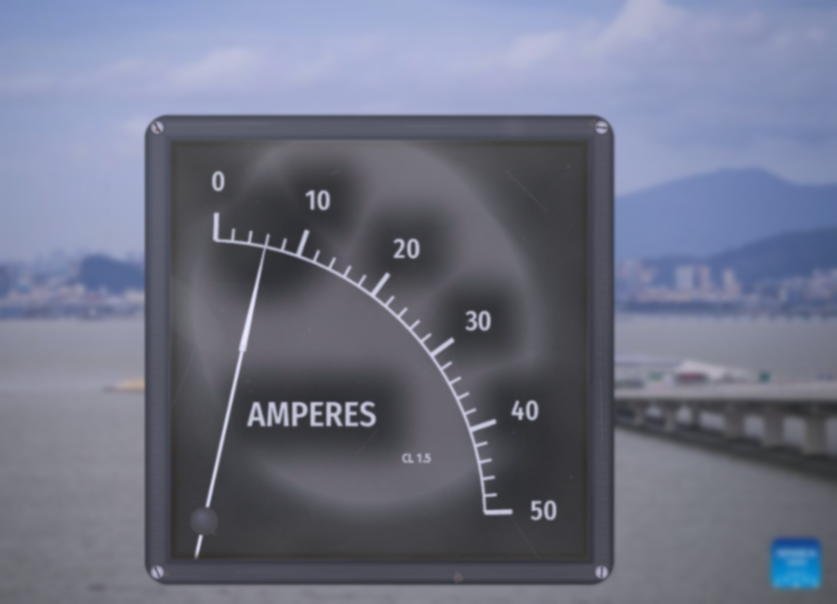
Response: 6 A
